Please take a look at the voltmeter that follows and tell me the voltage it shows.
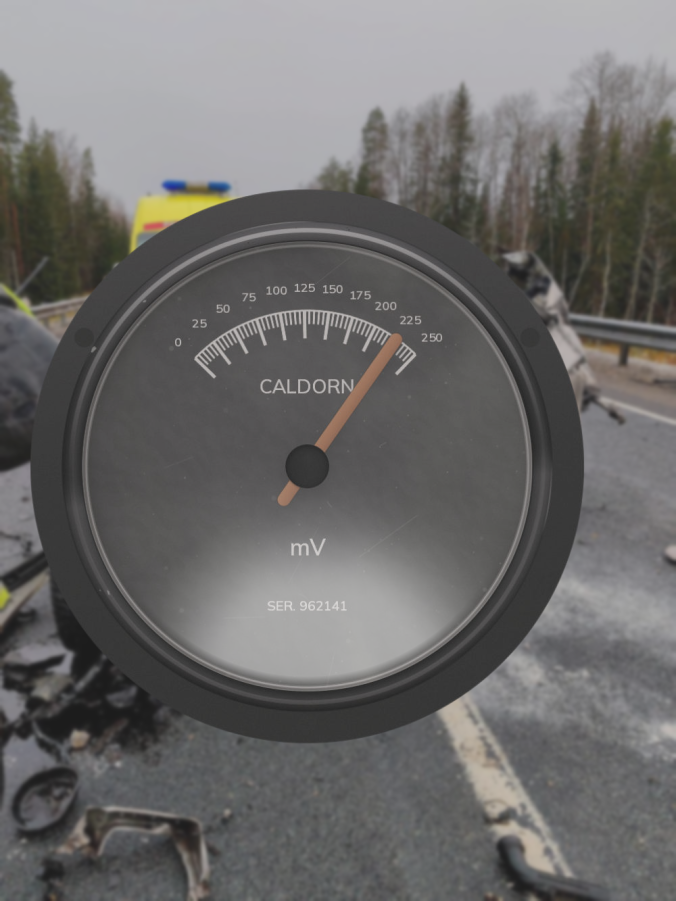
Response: 225 mV
